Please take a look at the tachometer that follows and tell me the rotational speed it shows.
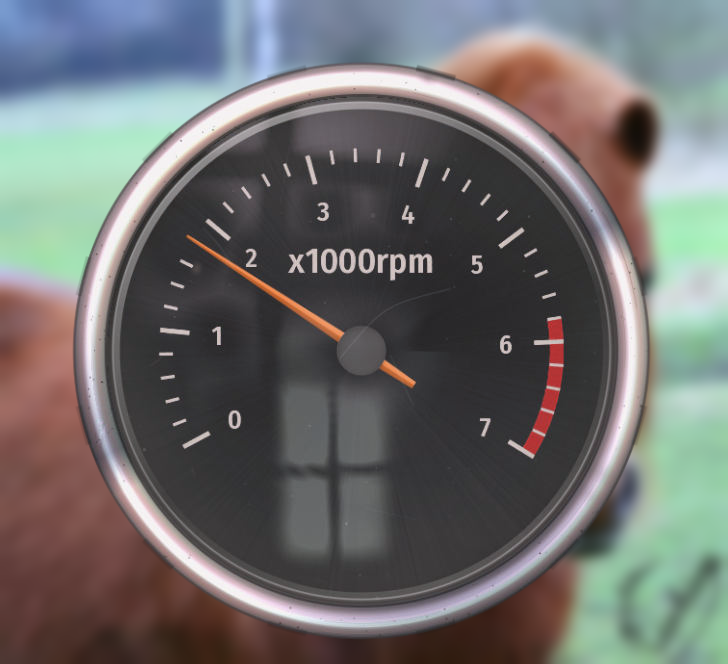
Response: 1800 rpm
